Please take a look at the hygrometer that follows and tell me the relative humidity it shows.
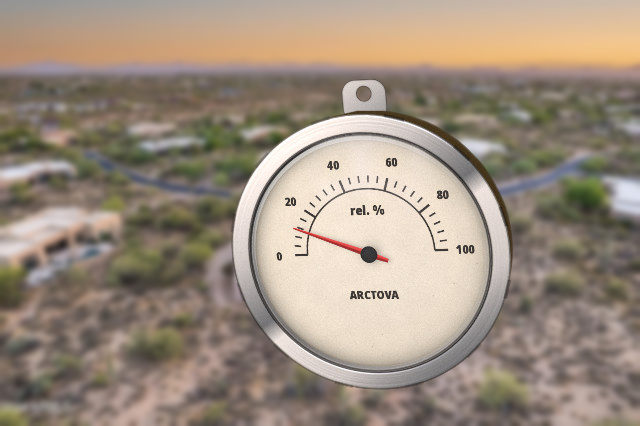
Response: 12 %
